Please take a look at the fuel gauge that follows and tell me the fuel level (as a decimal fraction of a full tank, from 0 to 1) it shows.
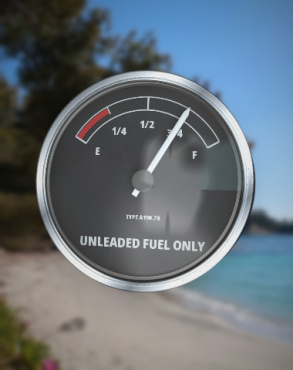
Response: 0.75
